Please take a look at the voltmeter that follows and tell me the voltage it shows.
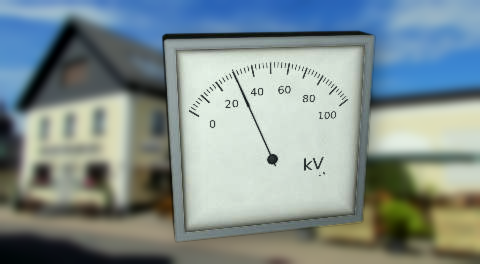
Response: 30 kV
